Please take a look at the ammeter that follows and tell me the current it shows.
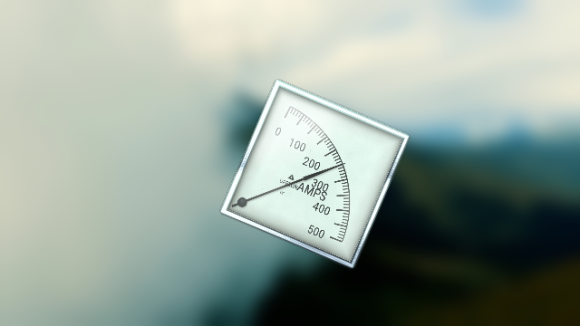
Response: 250 A
